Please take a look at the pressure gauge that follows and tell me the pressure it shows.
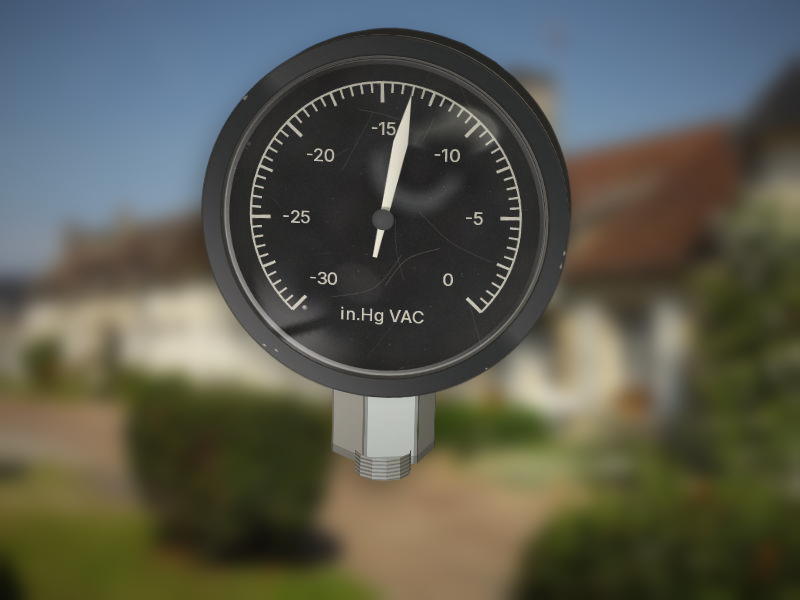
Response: -13.5 inHg
